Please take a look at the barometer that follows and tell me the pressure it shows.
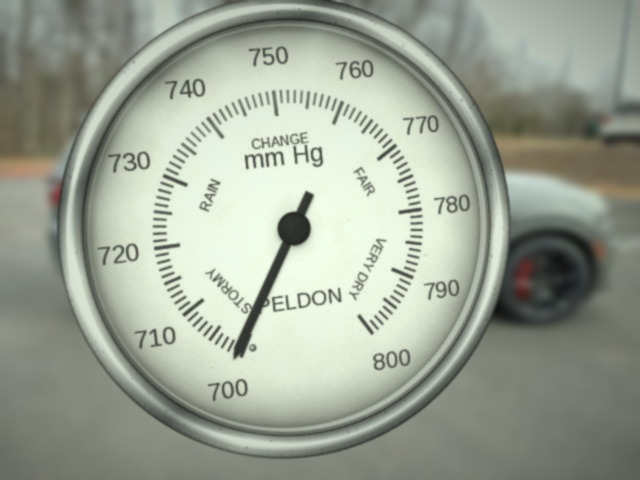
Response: 701 mmHg
